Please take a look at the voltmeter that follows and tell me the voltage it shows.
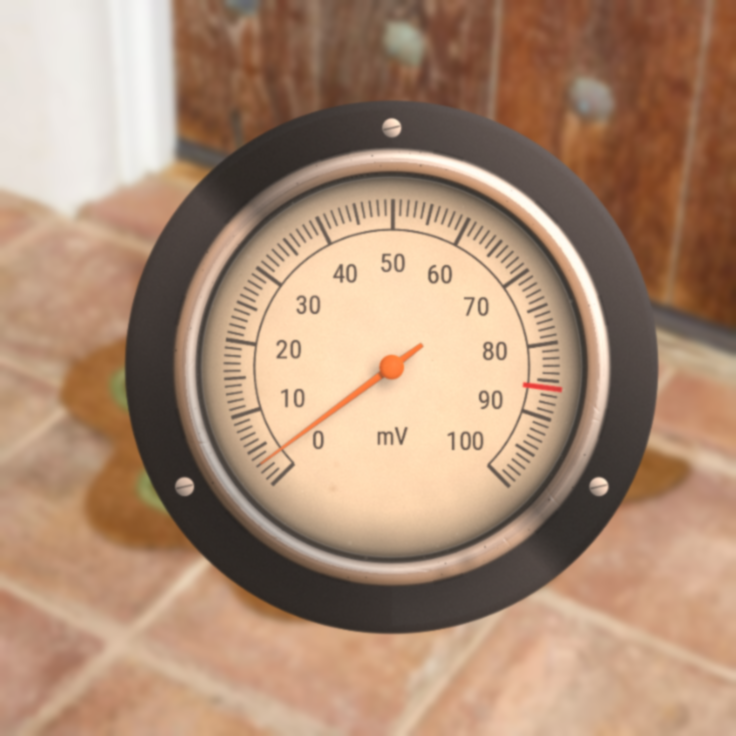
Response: 3 mV
